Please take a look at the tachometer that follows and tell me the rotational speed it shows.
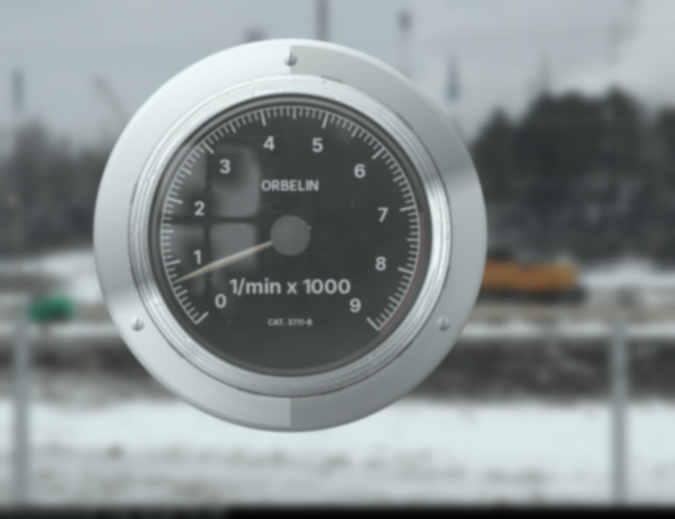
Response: 700 rpm
